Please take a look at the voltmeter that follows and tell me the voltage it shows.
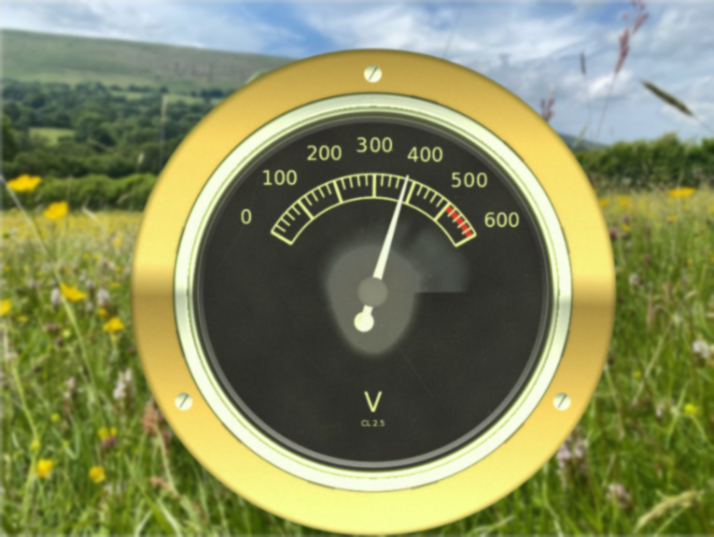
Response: 380 V
